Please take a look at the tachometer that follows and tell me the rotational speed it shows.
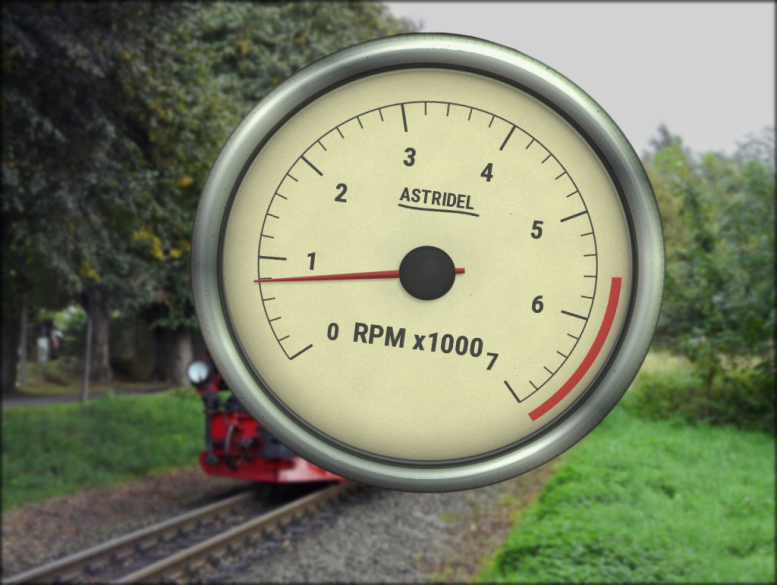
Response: 800 rpm
